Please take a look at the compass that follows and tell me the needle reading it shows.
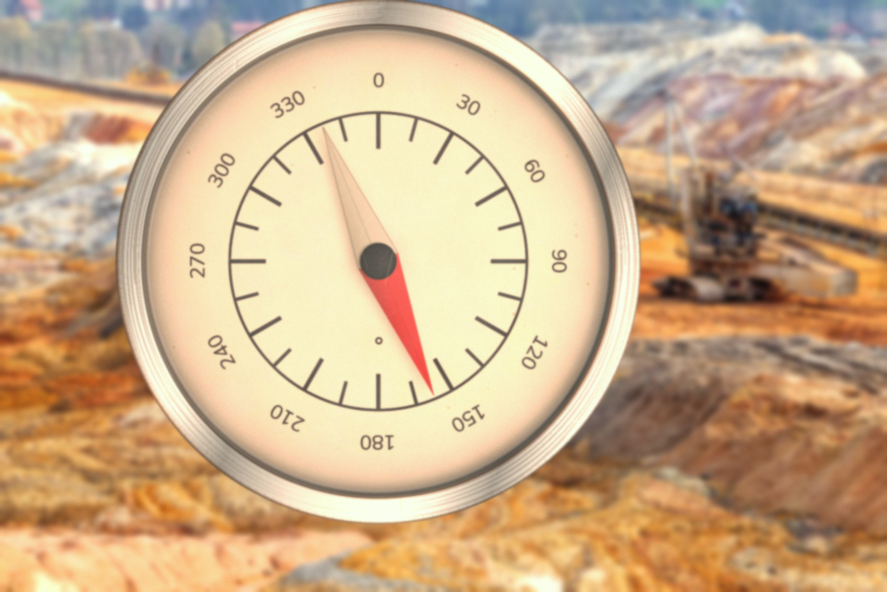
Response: 157.5 °
